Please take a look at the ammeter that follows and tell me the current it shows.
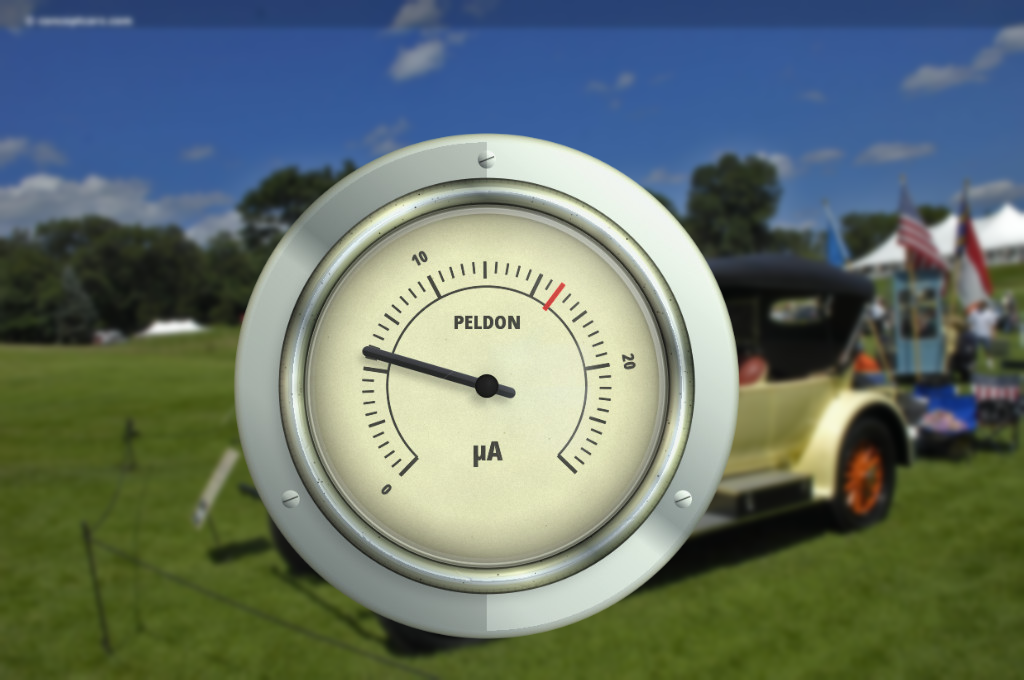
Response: 5.75 µA
